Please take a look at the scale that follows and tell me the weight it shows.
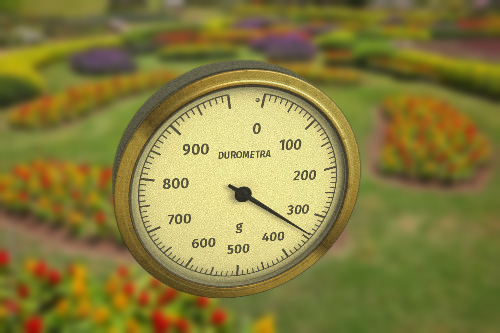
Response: 340 g
